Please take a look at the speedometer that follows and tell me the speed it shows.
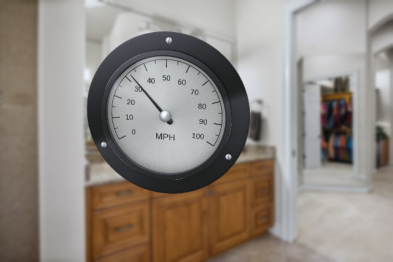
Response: 32.5 mph
